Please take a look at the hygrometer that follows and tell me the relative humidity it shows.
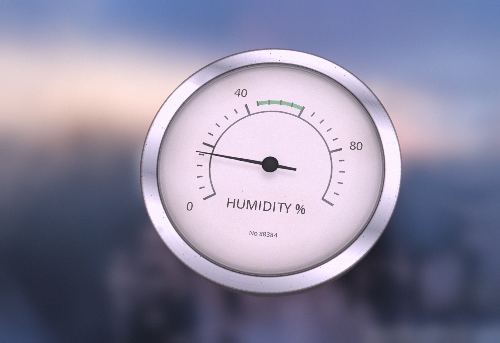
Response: 16 %
